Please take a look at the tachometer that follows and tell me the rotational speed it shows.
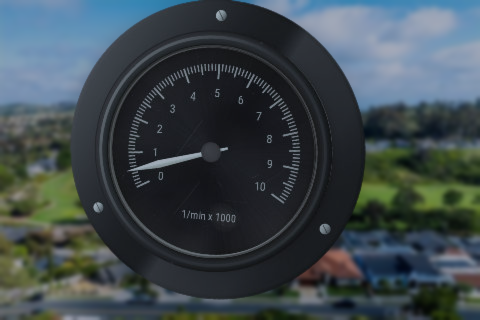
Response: 500 rpm
